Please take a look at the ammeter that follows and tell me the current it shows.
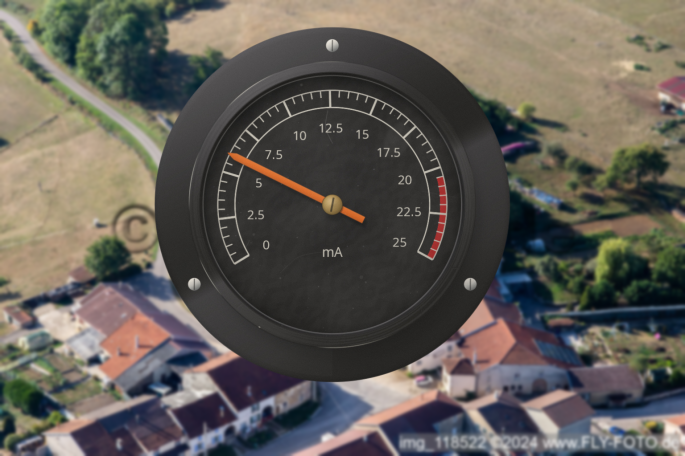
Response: 6 mA
